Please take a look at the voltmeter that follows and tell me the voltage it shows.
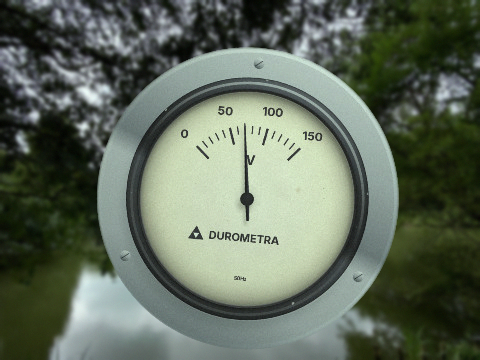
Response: 70 V
